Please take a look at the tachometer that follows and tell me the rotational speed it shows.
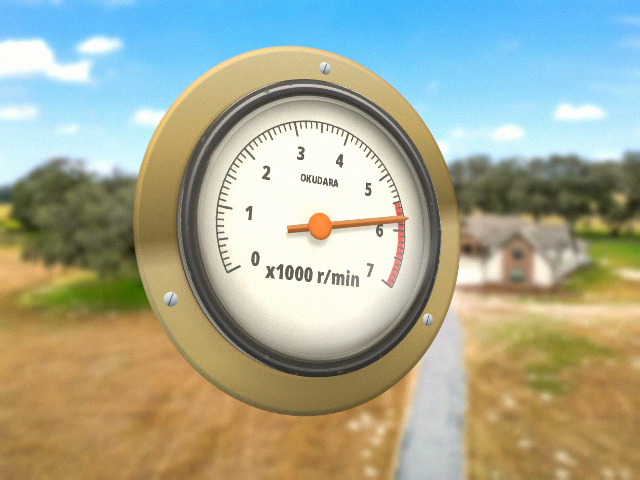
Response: 5800 rpm
